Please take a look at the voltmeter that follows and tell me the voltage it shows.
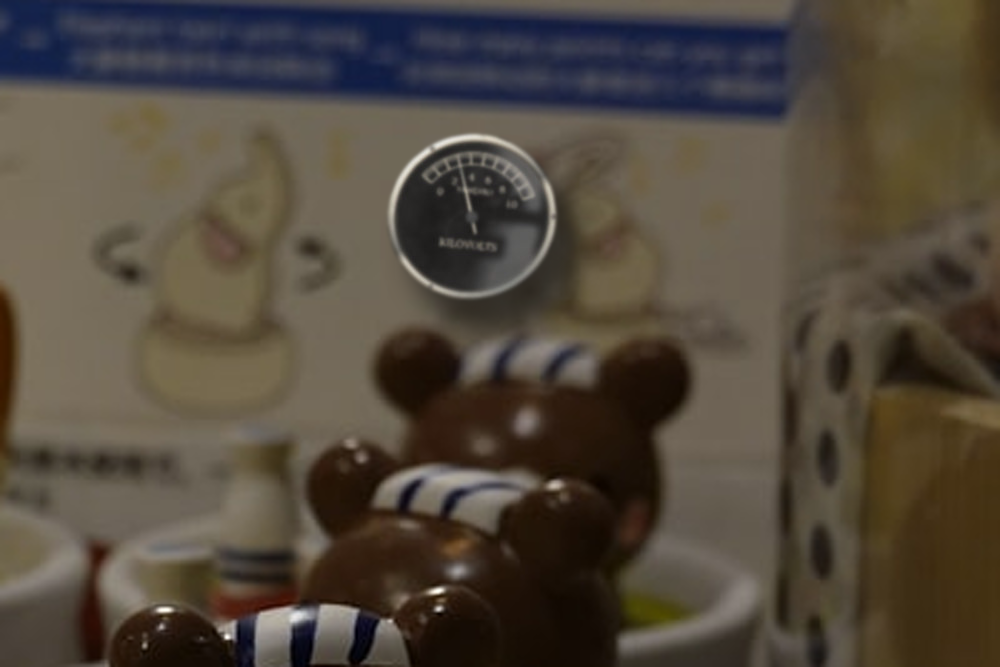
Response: 3 kV
